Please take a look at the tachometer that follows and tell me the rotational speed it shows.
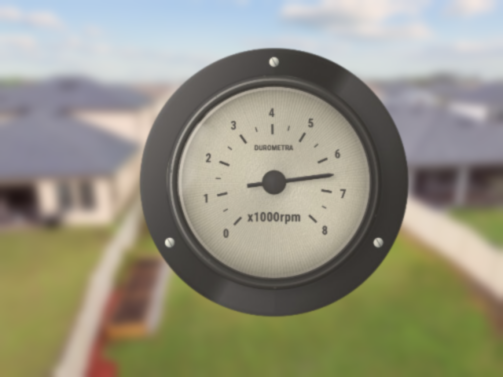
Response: 6500 rpm
